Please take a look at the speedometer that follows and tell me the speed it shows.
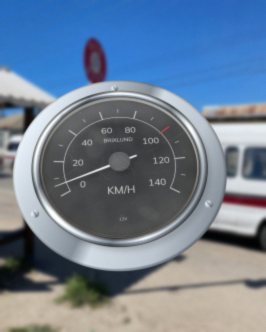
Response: 5 km/h
